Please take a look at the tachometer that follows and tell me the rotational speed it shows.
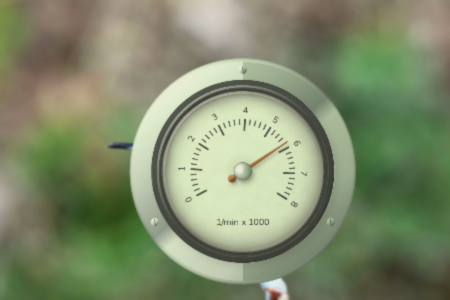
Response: 5800 rpm
